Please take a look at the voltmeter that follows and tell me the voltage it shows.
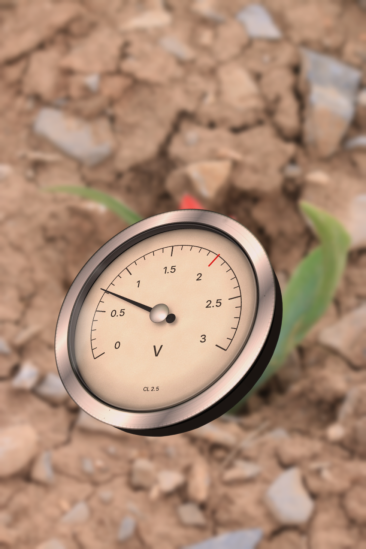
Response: 0.7 V
